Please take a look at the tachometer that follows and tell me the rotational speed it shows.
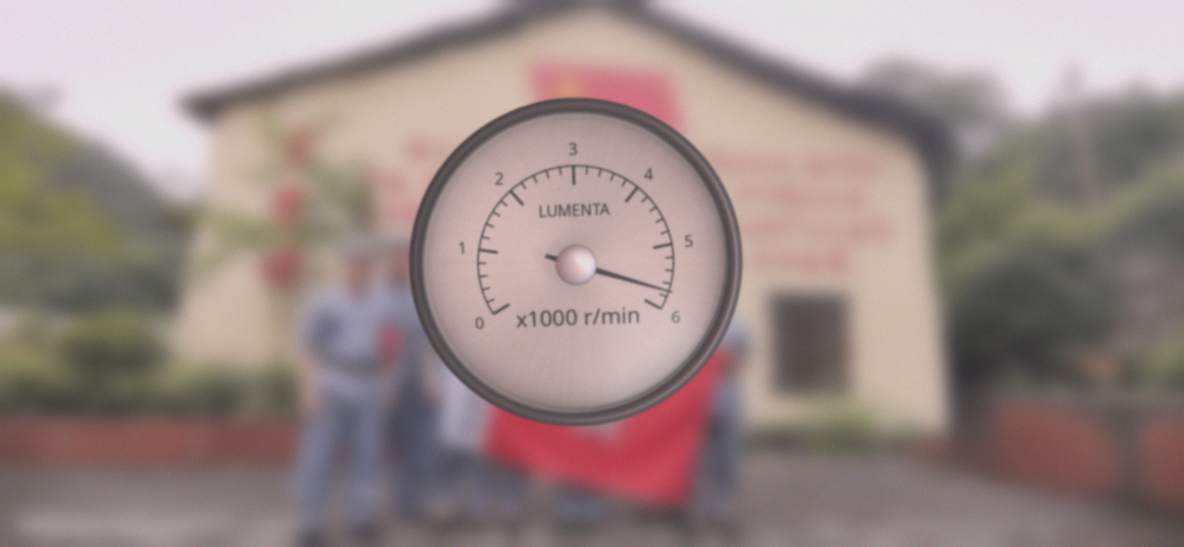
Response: 5700 rpm
